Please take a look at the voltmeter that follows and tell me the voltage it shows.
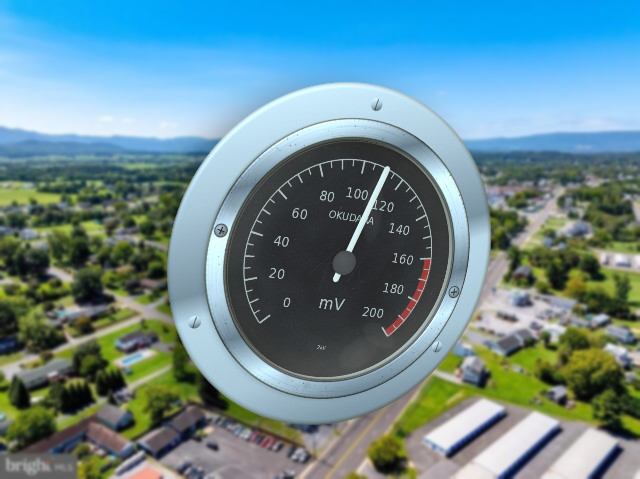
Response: 110 mV
